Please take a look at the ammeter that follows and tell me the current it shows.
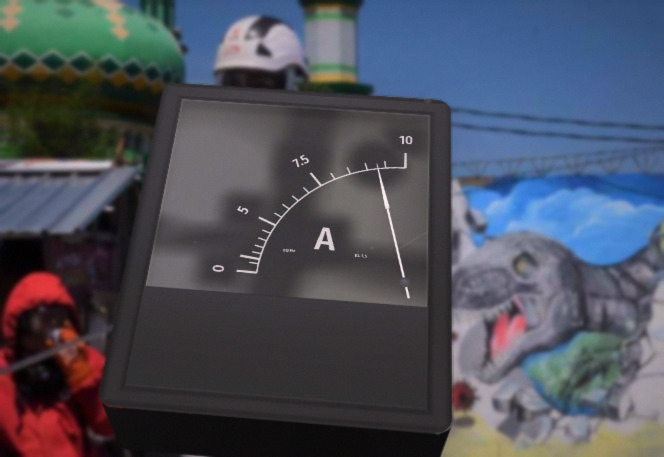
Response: 9.25 A
